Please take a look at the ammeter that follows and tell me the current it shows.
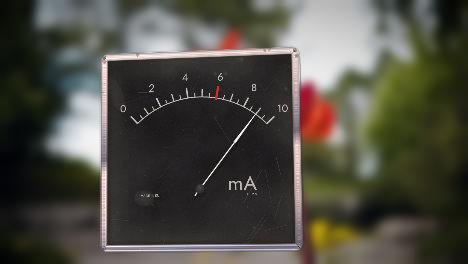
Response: 9 mA
